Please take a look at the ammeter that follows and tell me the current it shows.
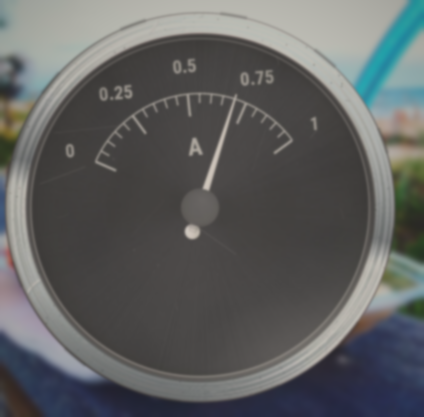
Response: 0.7 A
